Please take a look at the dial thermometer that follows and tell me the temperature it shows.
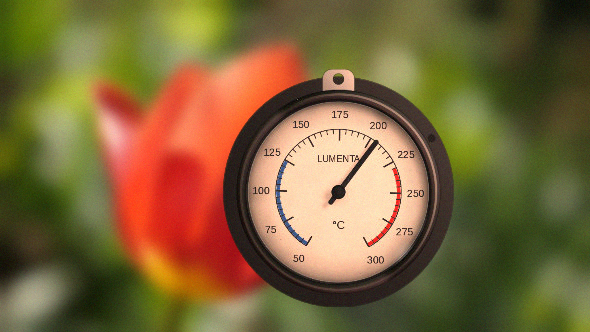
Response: 205 °C
